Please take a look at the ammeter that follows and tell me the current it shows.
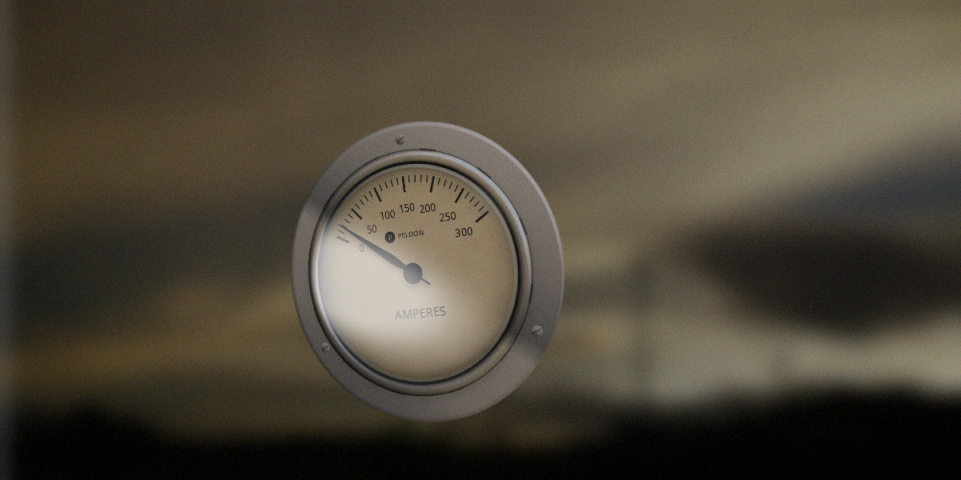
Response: 20 A
